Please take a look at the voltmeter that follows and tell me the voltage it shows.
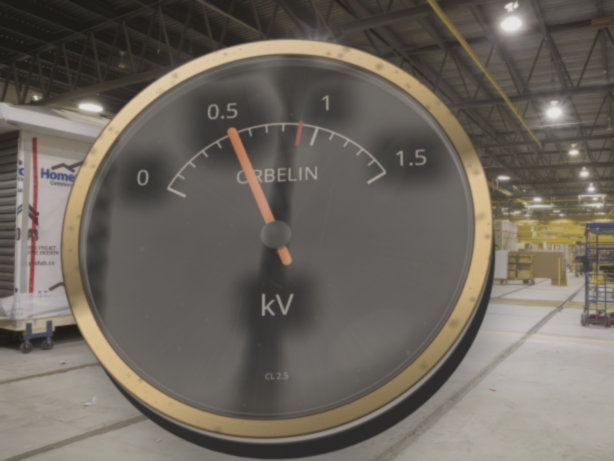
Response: 0.5 kV
